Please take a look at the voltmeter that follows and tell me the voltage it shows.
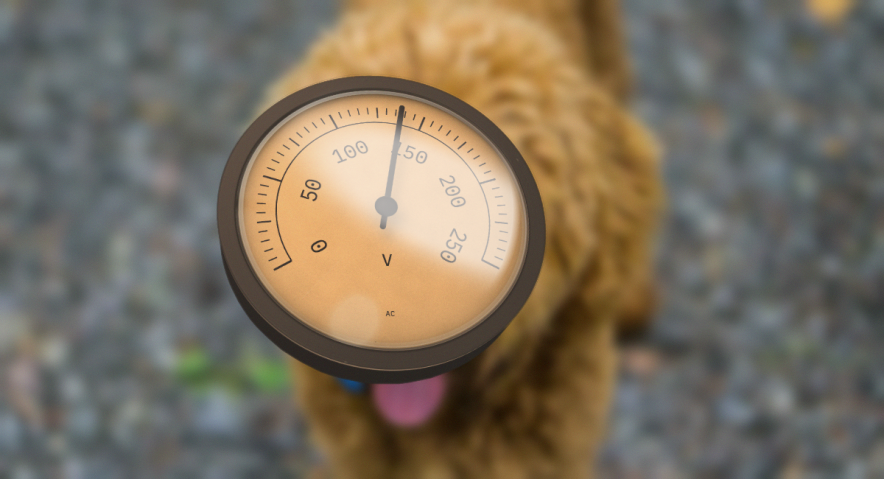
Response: 137.5 V
